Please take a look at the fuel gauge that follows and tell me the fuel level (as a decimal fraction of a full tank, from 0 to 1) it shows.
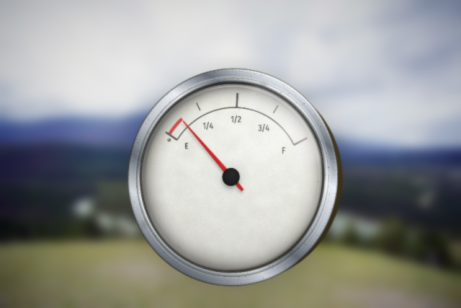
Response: 0.125
